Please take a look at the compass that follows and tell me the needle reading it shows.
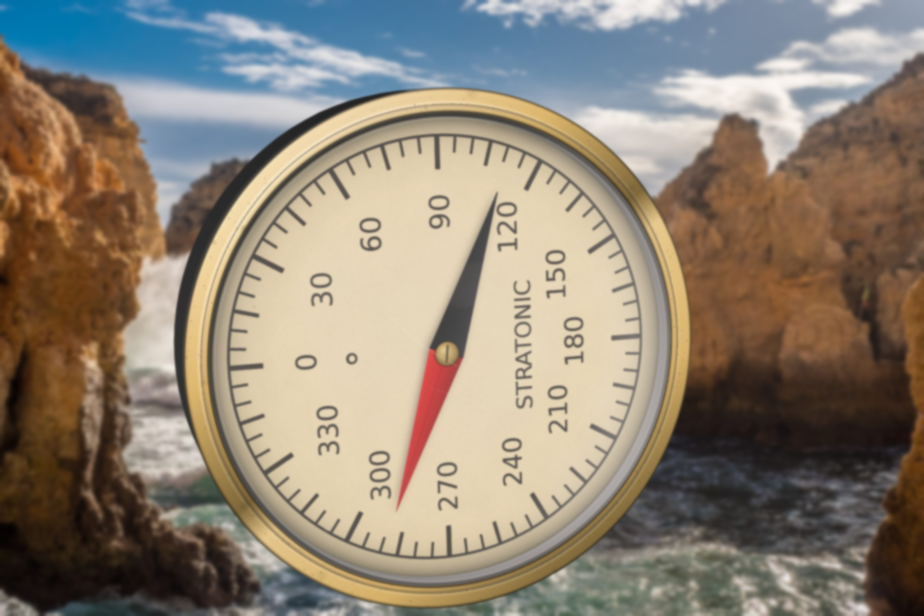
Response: 290 °
